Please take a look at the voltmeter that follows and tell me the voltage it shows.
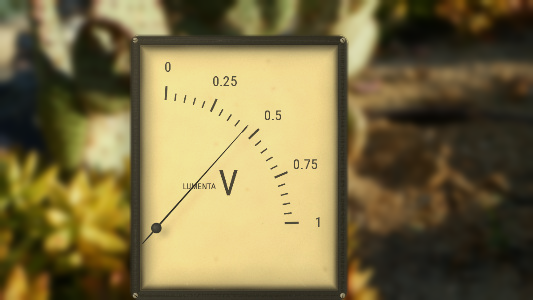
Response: 0.45 V
